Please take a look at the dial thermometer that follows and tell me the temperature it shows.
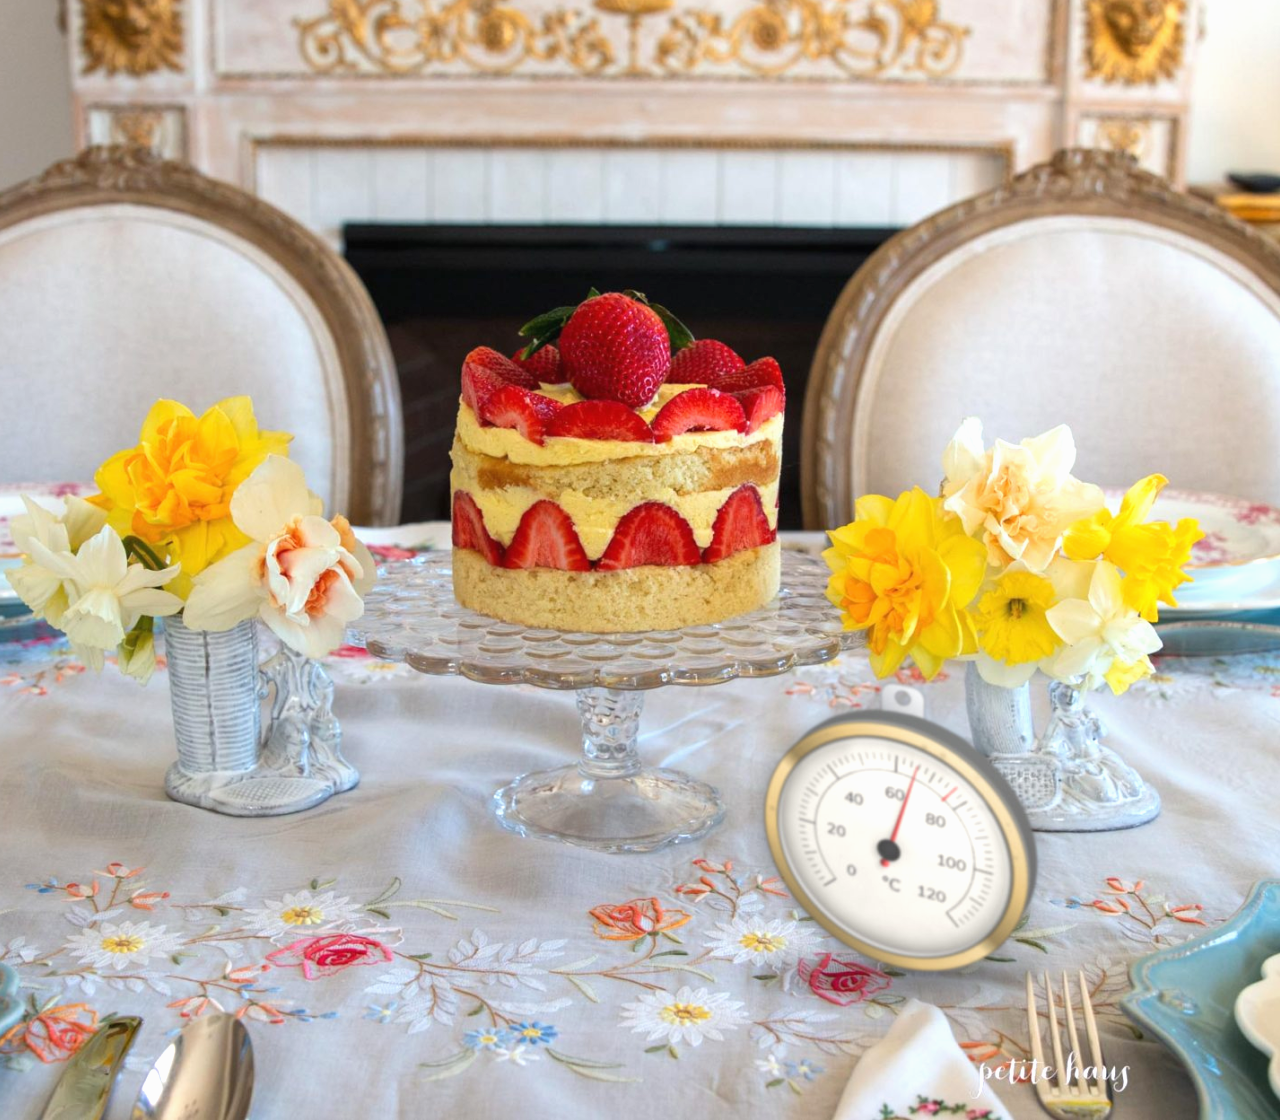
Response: 66 °C
